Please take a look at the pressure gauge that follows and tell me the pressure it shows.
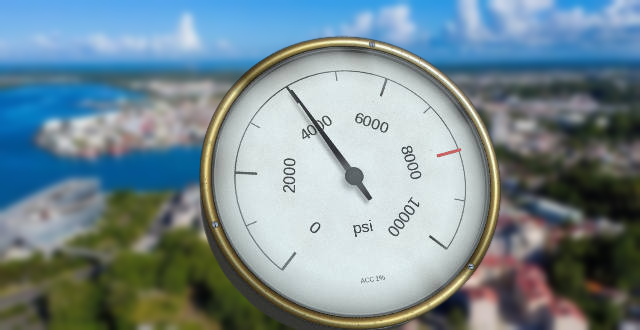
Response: 4000 psi
